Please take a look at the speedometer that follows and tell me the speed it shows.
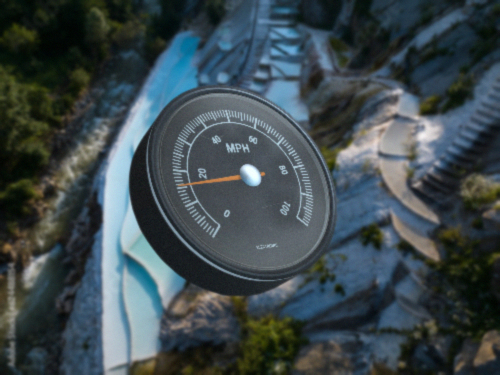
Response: 15 mph
